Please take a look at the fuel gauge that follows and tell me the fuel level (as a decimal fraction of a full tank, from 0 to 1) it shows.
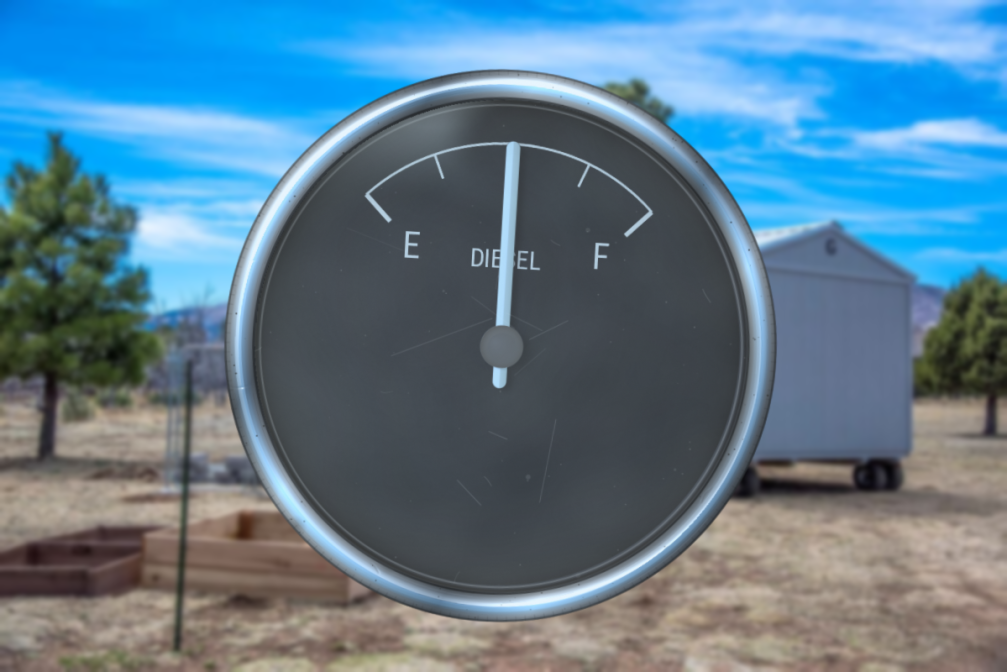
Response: 0.5
